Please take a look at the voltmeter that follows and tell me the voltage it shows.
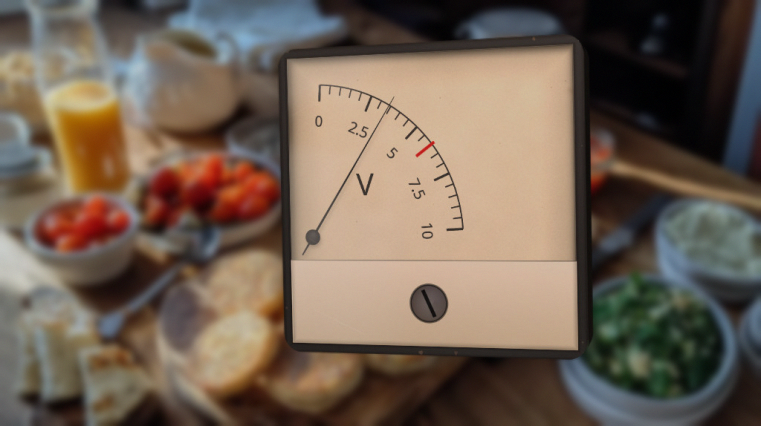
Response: 3.5 V
